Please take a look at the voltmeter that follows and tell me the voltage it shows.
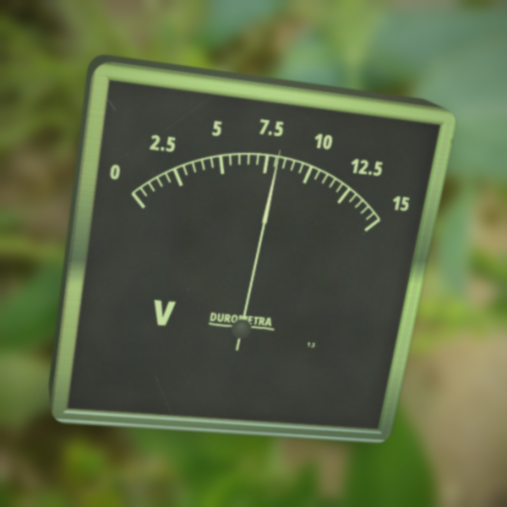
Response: 8 V
